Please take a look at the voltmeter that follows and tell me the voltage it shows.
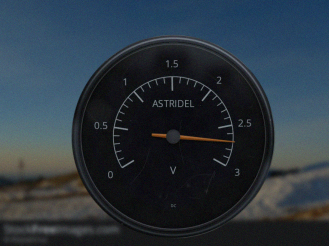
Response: 2.7 V
